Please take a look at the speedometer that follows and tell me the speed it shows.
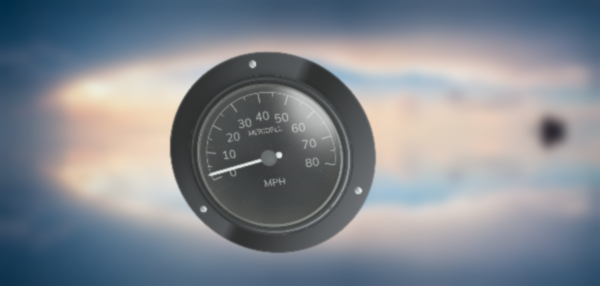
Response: 2.5 mph
